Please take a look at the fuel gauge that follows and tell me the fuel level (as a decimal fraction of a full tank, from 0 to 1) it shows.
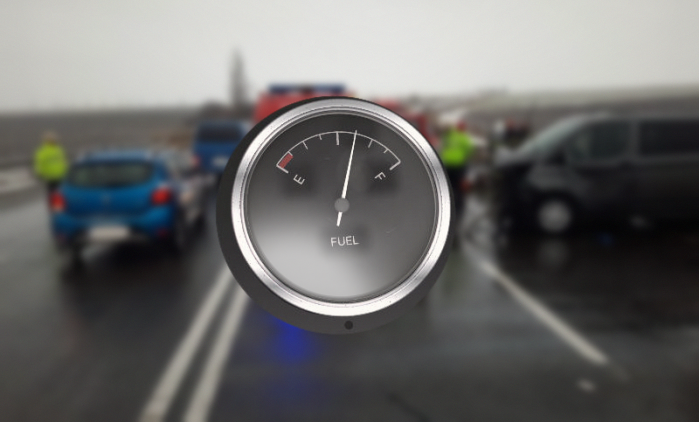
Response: 0.625
